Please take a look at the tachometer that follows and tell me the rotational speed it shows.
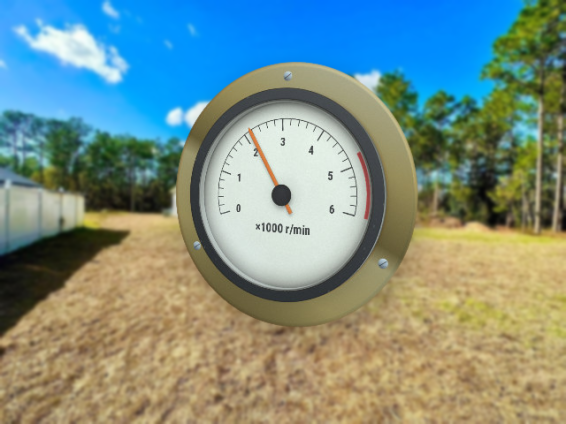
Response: 2200 rpm
